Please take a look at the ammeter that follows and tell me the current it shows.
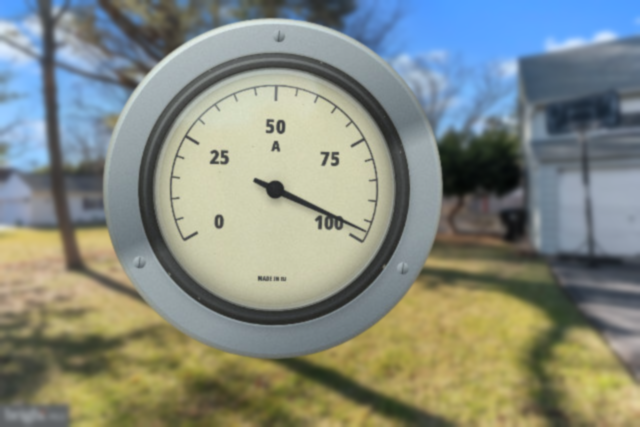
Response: 97.5 A
